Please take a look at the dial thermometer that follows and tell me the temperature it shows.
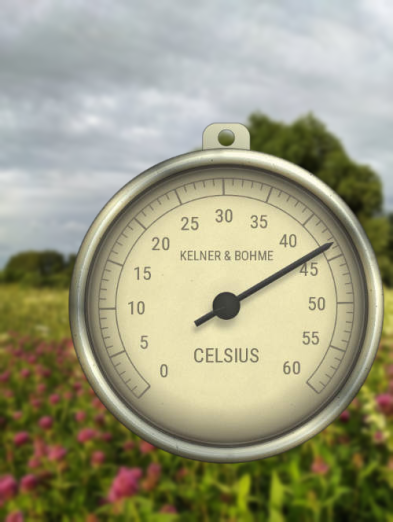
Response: 43.5 °C
